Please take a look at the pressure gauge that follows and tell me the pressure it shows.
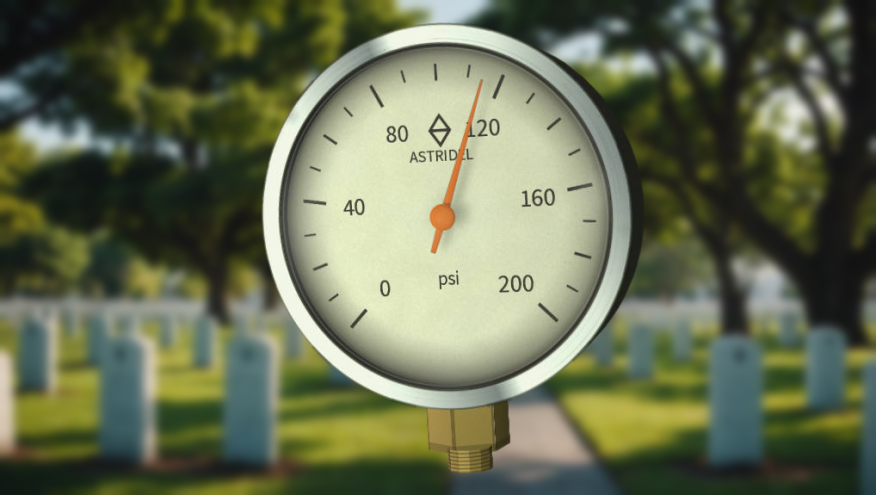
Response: 115 psi
